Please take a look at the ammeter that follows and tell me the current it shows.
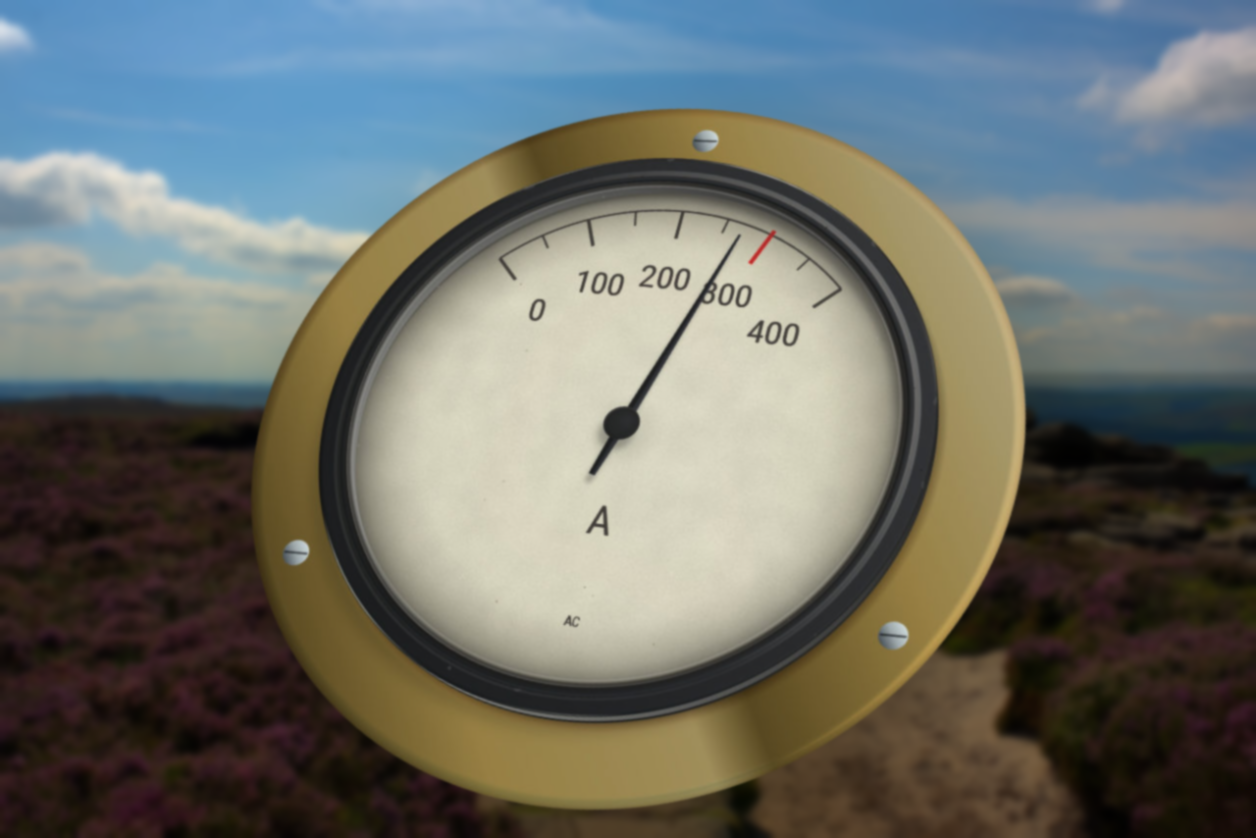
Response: 275 A
